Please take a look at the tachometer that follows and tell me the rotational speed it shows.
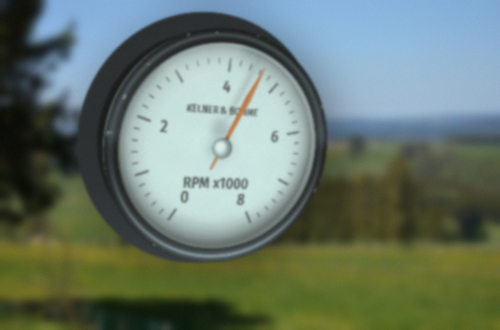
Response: 4600 rpm
